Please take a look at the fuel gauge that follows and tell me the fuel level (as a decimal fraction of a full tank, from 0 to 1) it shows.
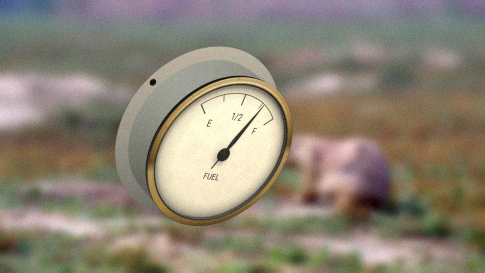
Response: 0.75
